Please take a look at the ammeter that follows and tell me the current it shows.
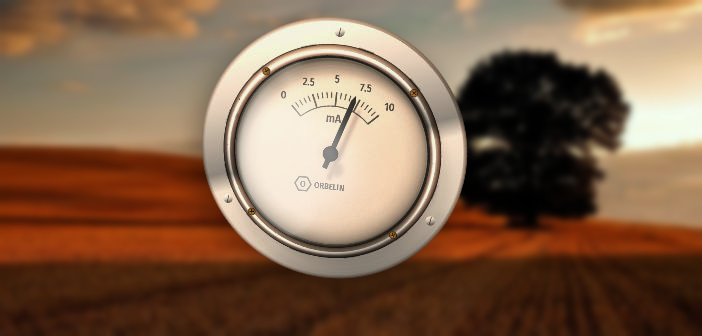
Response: 7 mA
